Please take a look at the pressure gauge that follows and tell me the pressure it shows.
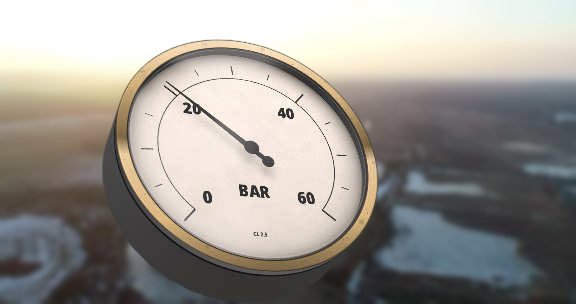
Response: 20 bar
